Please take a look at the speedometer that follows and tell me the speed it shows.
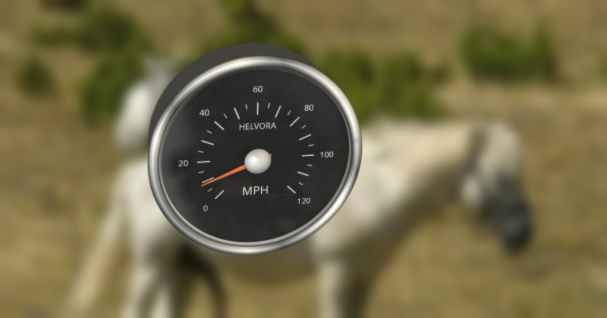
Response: 10 mph
